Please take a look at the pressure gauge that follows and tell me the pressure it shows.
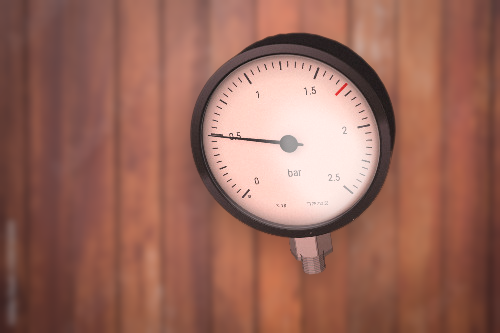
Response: 0.5 bar
